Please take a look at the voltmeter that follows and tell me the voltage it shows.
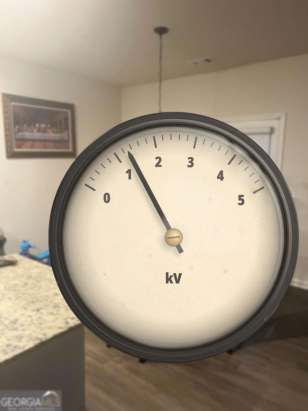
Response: 1.3 kV
